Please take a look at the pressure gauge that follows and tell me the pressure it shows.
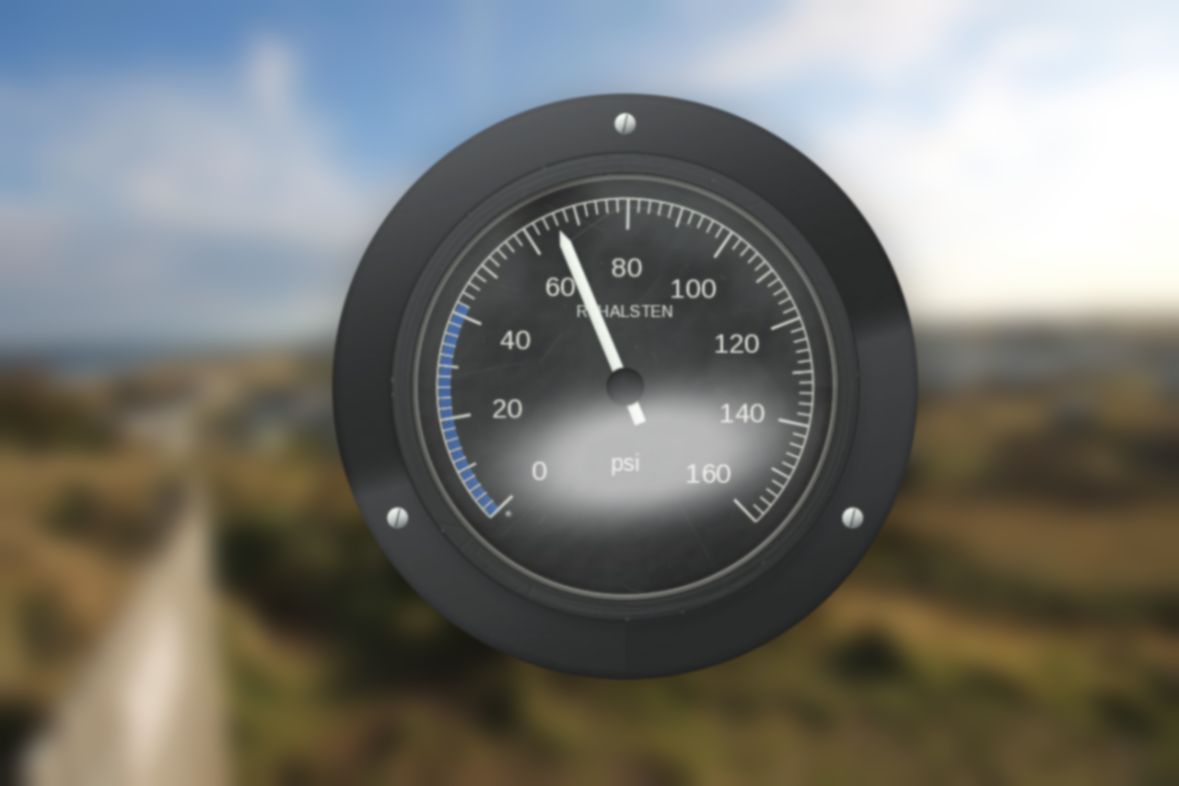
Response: 66 psi
